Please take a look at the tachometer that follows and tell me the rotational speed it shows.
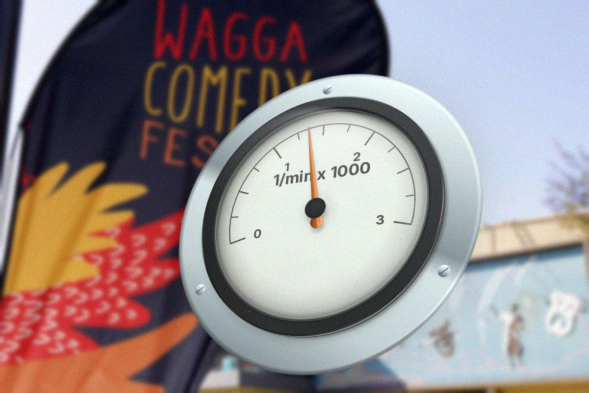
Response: 1375 rpm
